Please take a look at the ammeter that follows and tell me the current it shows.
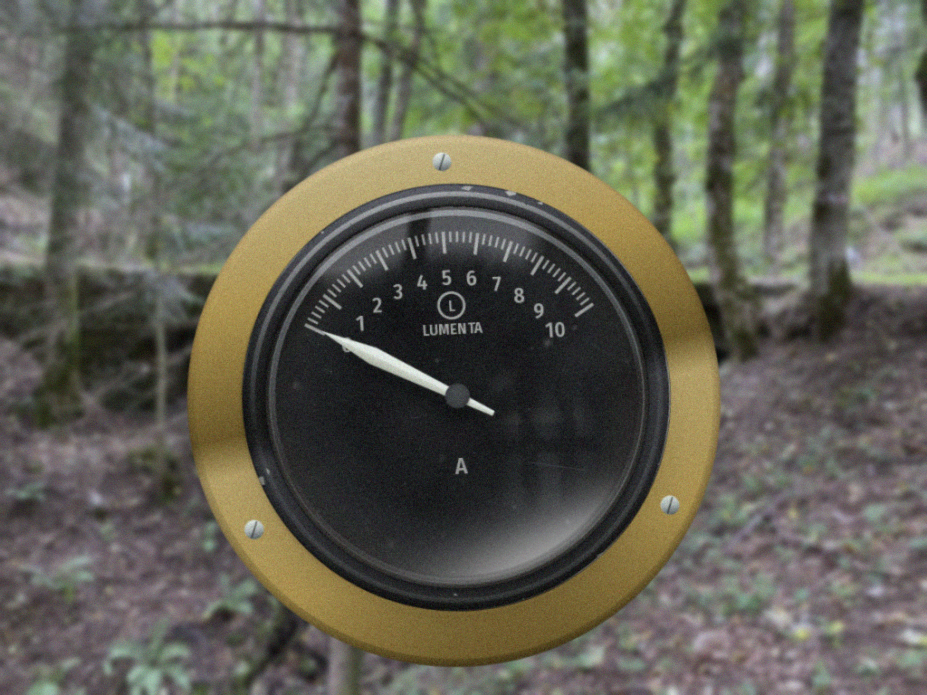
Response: 0 A
